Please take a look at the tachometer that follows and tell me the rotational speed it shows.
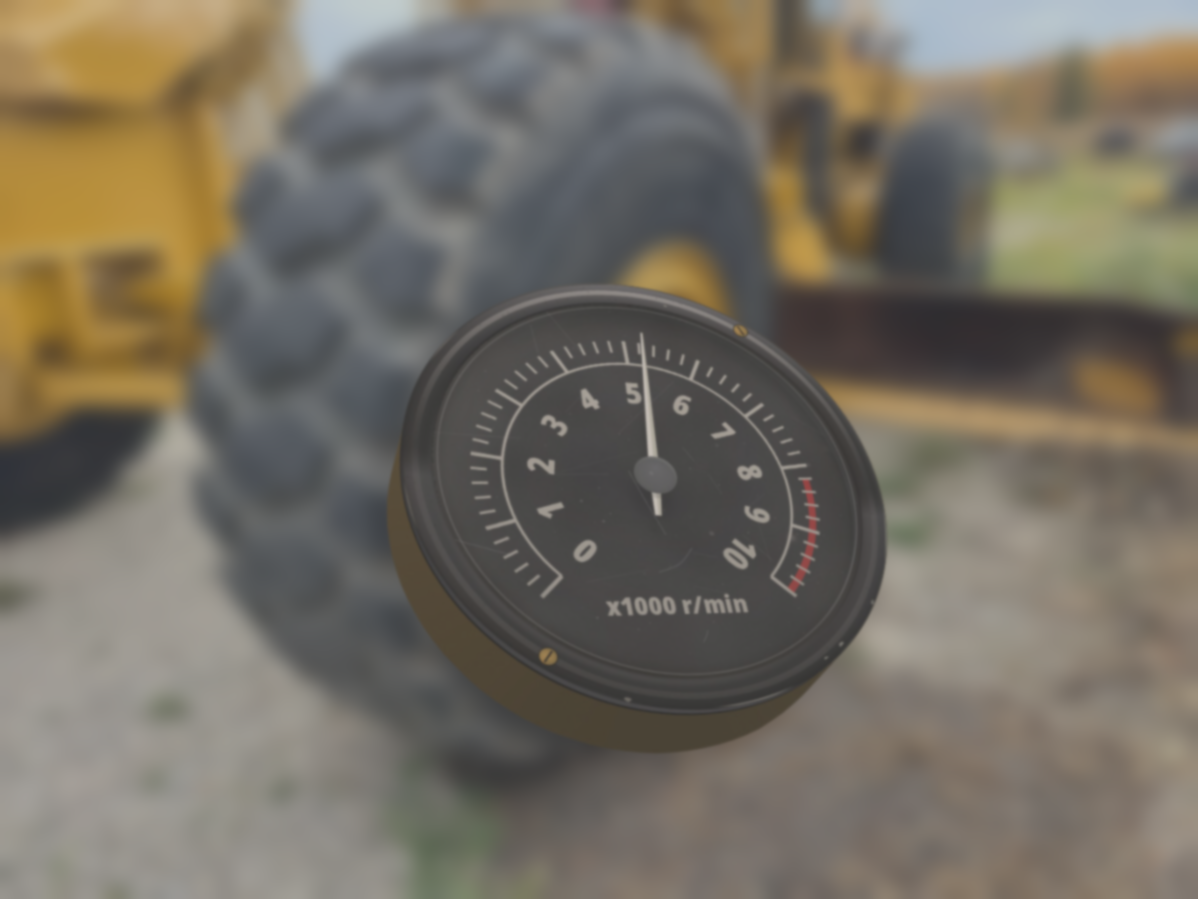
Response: 5200 rpm
